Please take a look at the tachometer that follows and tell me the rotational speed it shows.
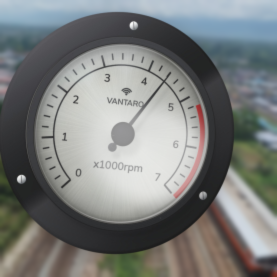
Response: 4400 rpm
